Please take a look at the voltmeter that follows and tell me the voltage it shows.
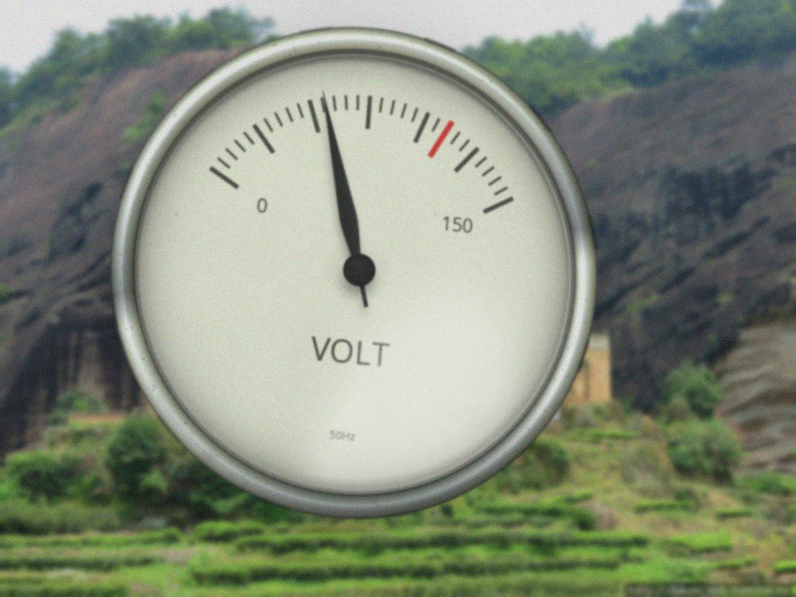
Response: 55 V
